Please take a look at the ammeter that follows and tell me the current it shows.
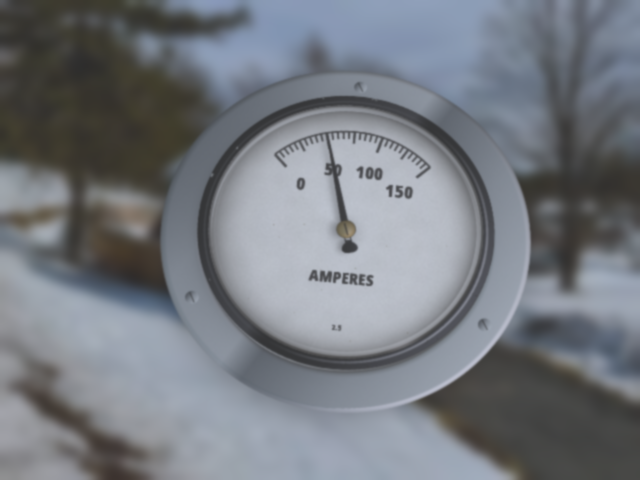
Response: 50 A
